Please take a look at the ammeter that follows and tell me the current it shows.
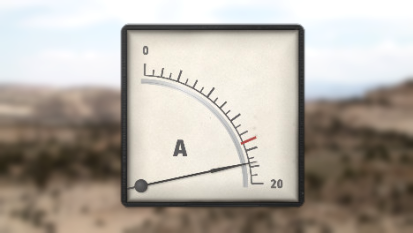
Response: 17.5 A
